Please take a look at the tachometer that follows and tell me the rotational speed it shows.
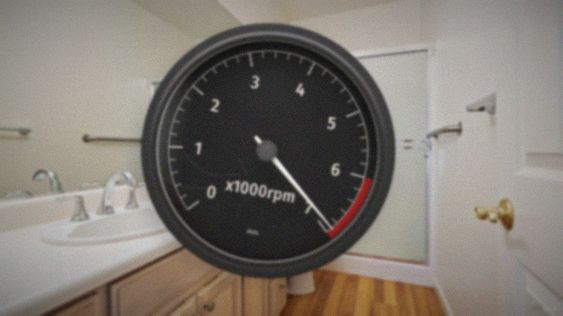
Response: 6900 rpm
